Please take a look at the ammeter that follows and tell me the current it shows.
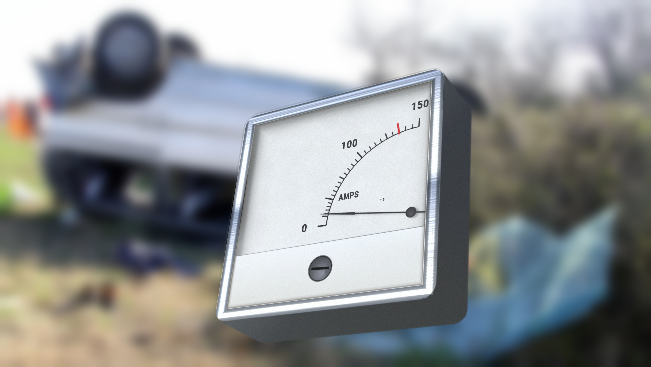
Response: 25 A
